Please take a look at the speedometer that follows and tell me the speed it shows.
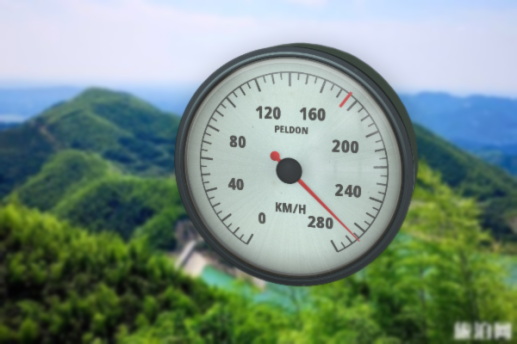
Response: 265 km/h
